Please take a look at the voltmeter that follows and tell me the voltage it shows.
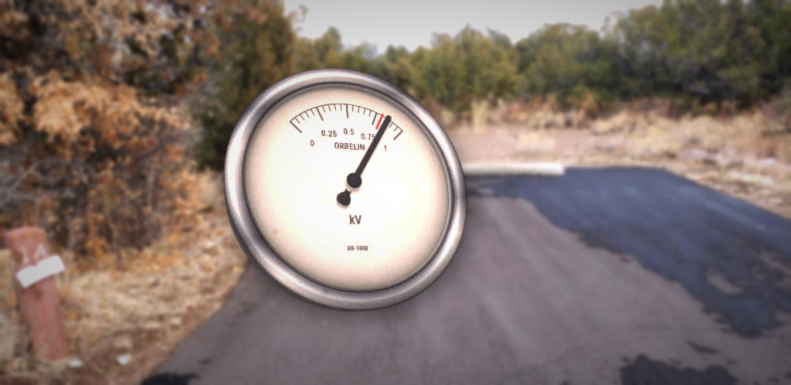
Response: 0.85 kV
